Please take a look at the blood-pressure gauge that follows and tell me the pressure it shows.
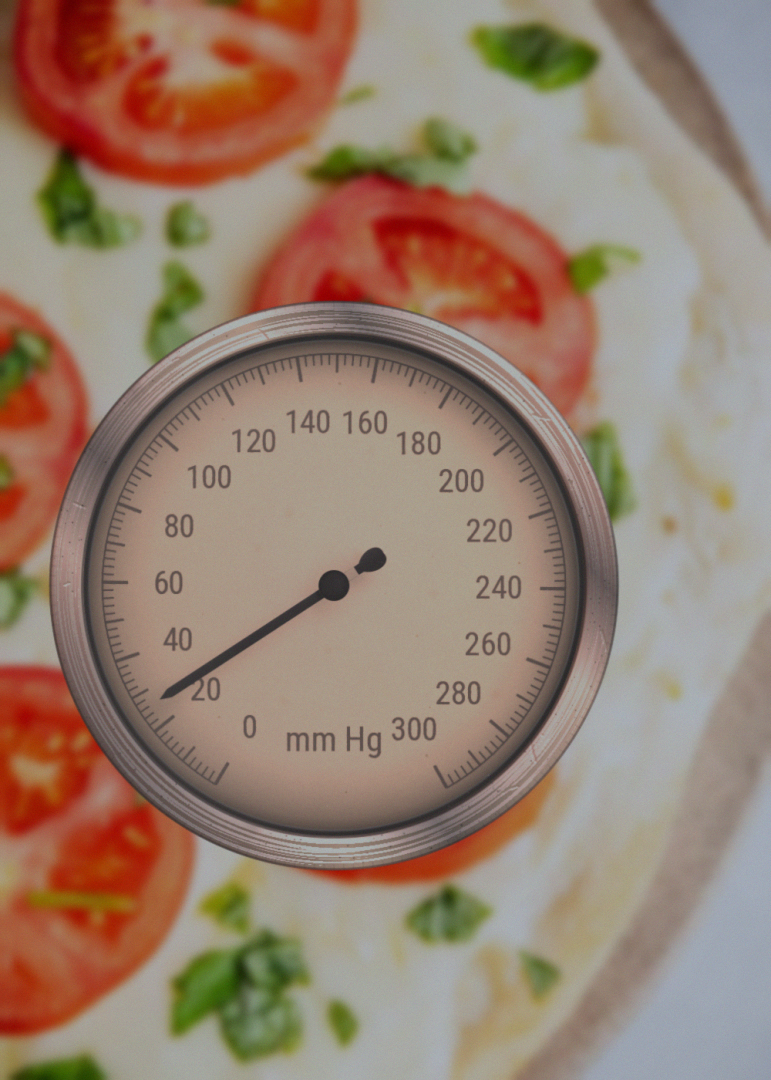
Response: 26 mmHg
